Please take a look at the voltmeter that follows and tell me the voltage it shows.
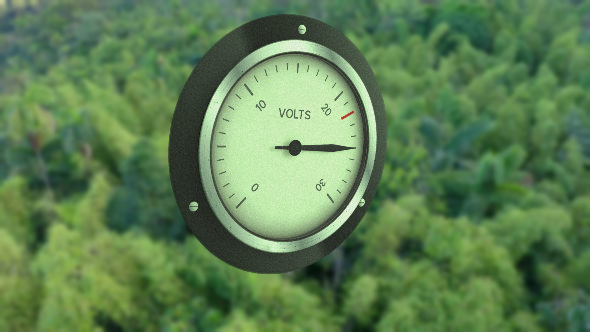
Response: 25 V
